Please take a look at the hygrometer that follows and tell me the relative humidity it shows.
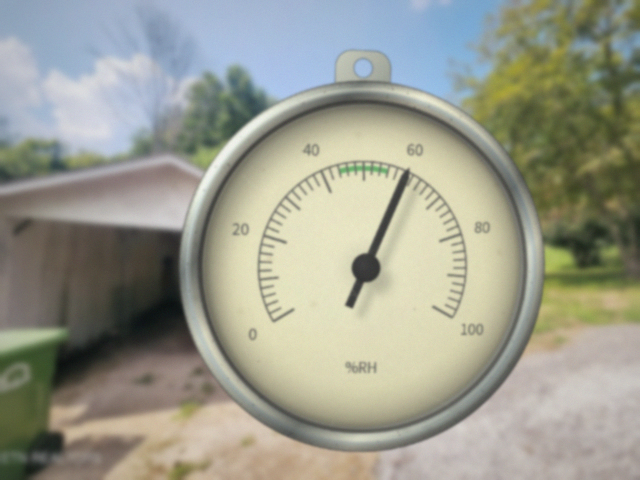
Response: 60 %
